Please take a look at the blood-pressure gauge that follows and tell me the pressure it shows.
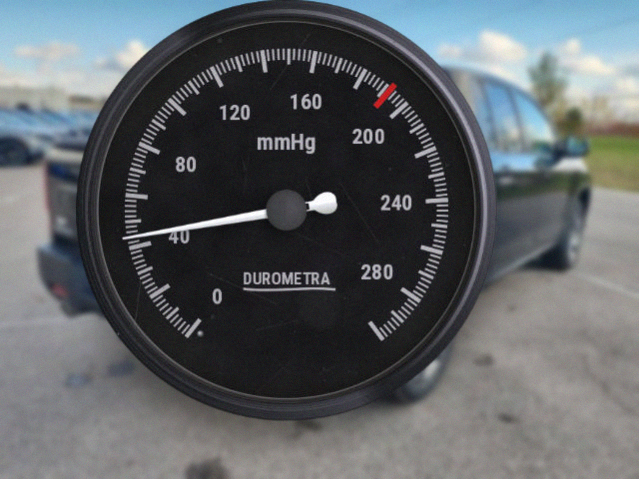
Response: 44 mmHg
